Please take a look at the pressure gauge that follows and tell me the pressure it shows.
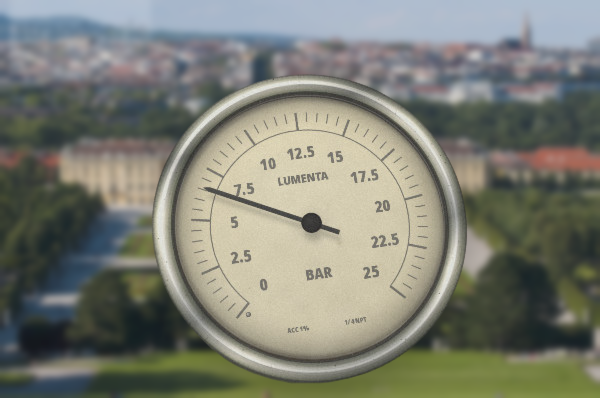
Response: 6.5 bar
